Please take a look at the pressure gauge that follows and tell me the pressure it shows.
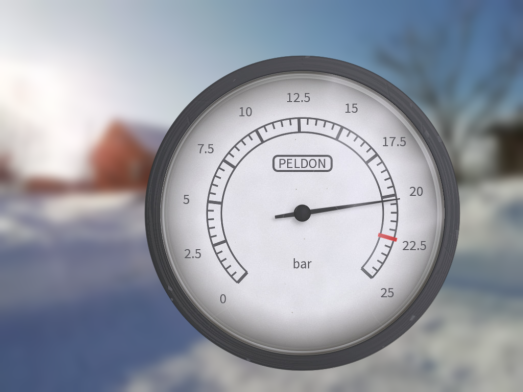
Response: 20.25 bar
